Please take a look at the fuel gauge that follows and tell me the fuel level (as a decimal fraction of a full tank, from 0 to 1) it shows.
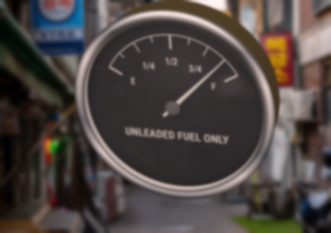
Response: 0.875
